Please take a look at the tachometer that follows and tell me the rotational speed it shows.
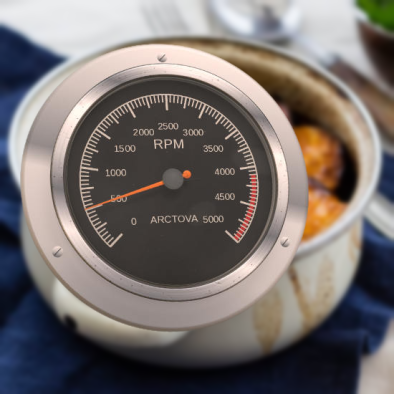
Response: 500 rpm
